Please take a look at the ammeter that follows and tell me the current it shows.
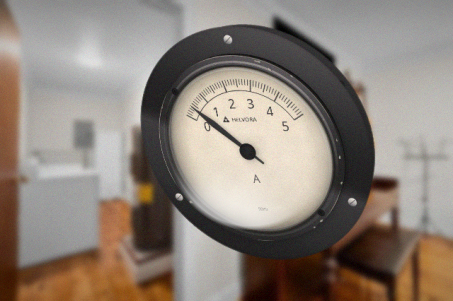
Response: 0.5 A
